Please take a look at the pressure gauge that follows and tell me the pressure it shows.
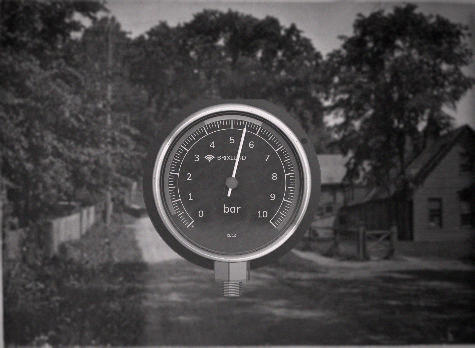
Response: 5.5 bar
